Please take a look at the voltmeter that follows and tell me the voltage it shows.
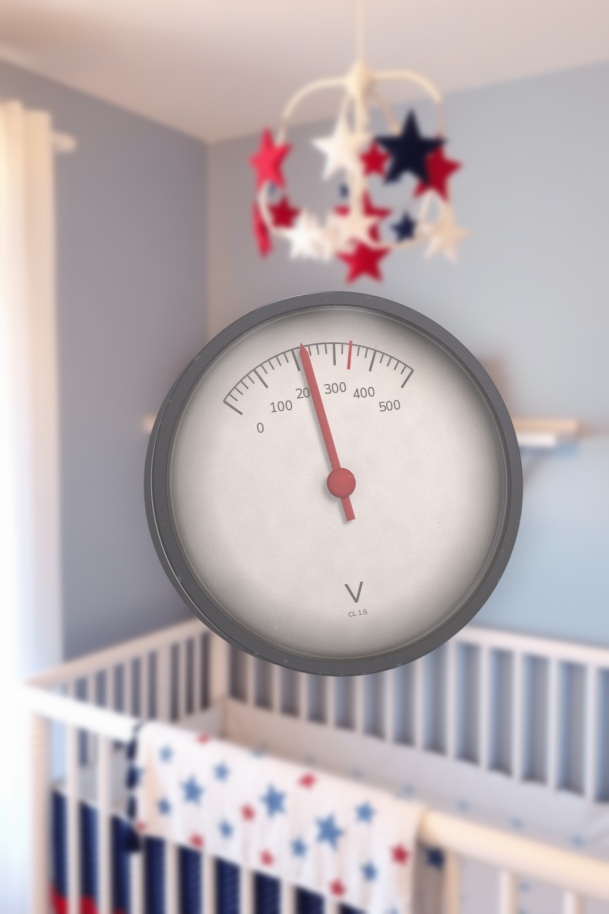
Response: 220 V
